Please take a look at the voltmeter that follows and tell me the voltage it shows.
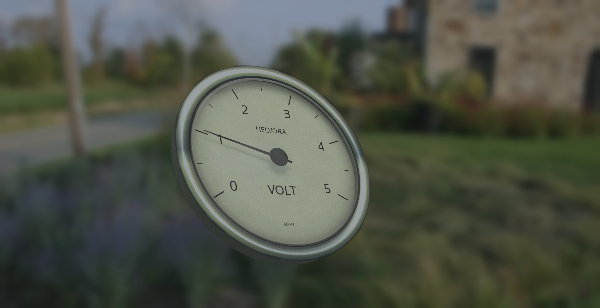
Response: 1 V
